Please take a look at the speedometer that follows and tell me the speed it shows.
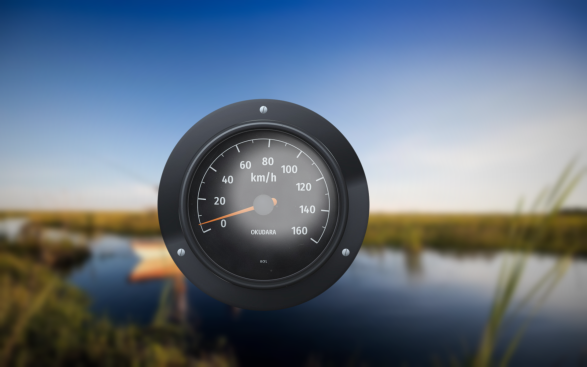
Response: 5 km/h
